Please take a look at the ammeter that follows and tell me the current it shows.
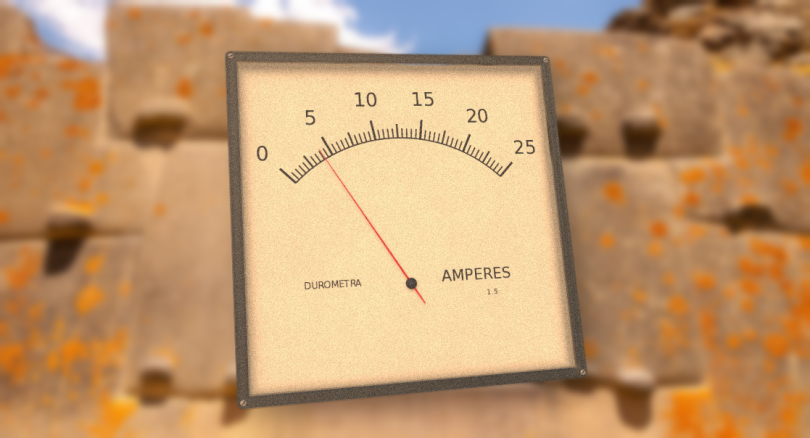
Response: 4 A
